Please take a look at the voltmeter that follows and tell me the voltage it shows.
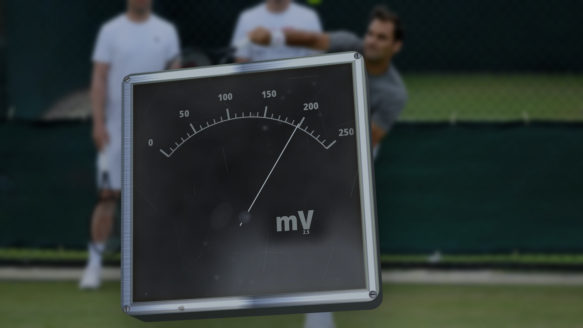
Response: 200 mV
